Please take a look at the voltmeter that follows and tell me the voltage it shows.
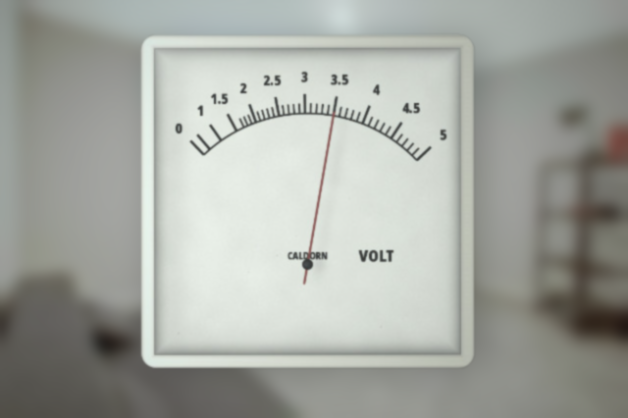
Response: 3.5 V
